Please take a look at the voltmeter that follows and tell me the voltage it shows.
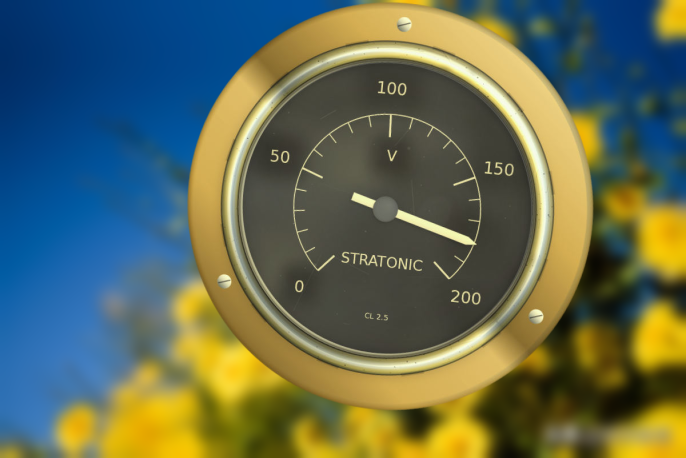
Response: 180 V
